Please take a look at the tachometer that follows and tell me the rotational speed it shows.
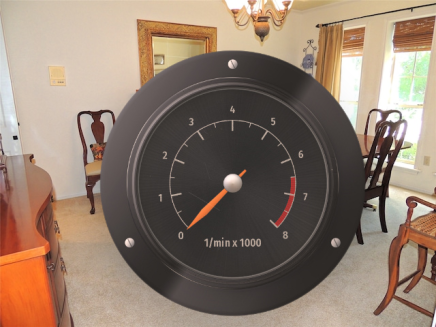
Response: 0 rpm
